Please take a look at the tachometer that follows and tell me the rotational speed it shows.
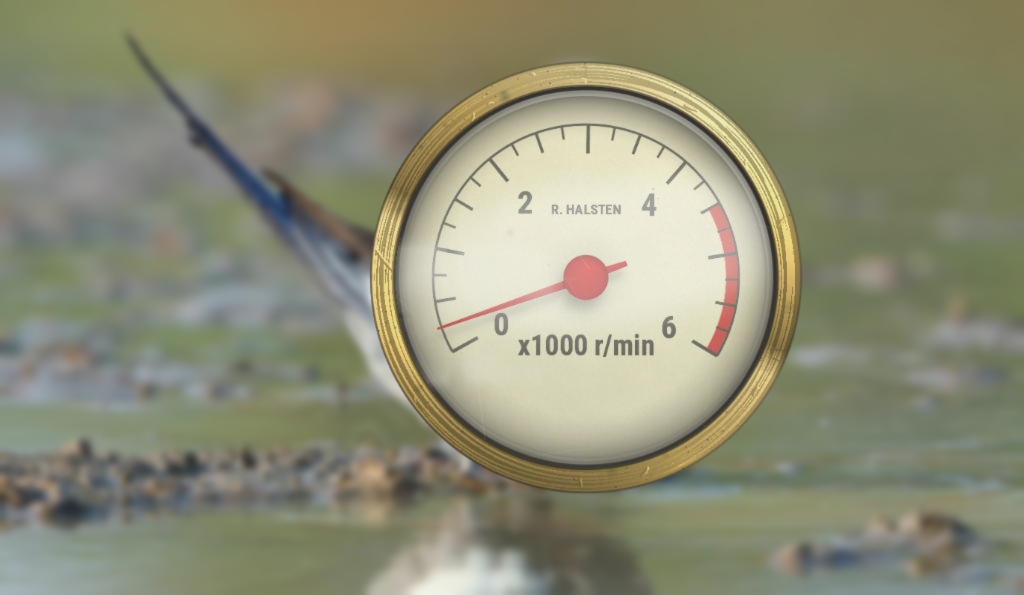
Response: 250 rpm
